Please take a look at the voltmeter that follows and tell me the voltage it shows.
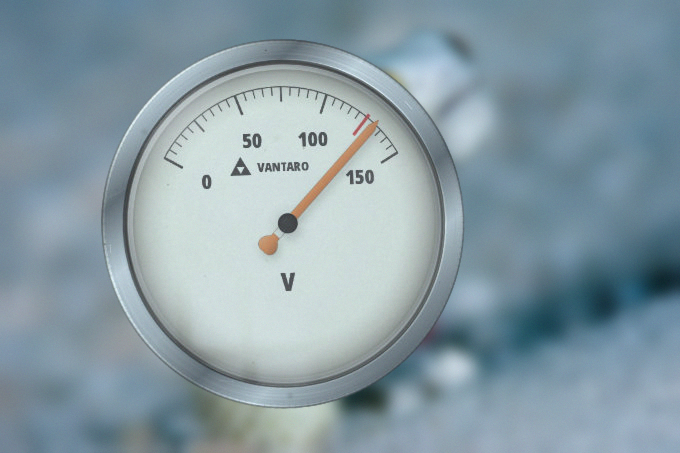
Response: 130 V
